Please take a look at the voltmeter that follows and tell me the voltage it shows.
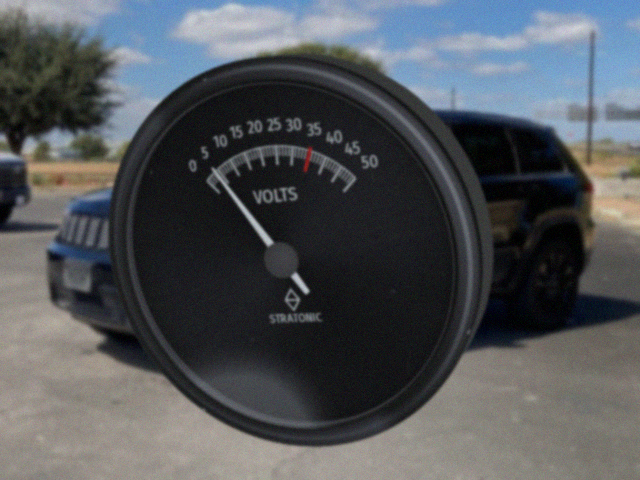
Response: 5 V
